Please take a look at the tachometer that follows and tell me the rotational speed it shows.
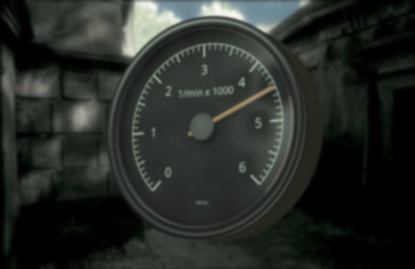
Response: 4500 rpm
